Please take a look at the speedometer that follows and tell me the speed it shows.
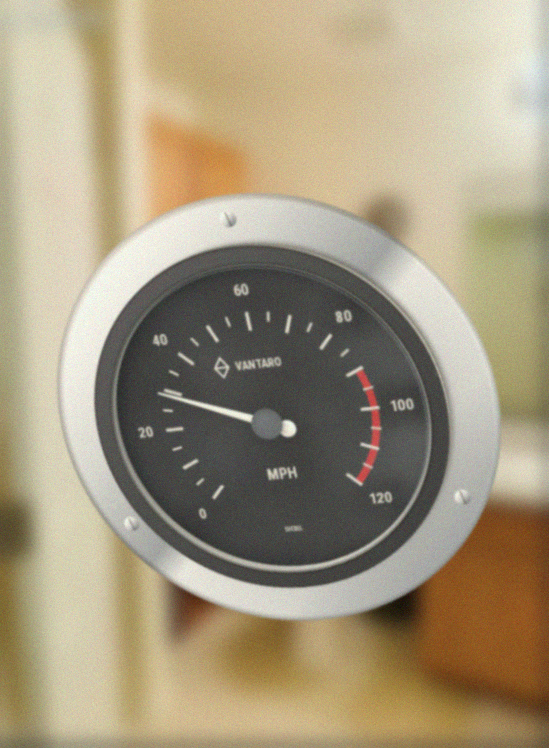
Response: 30 mph
